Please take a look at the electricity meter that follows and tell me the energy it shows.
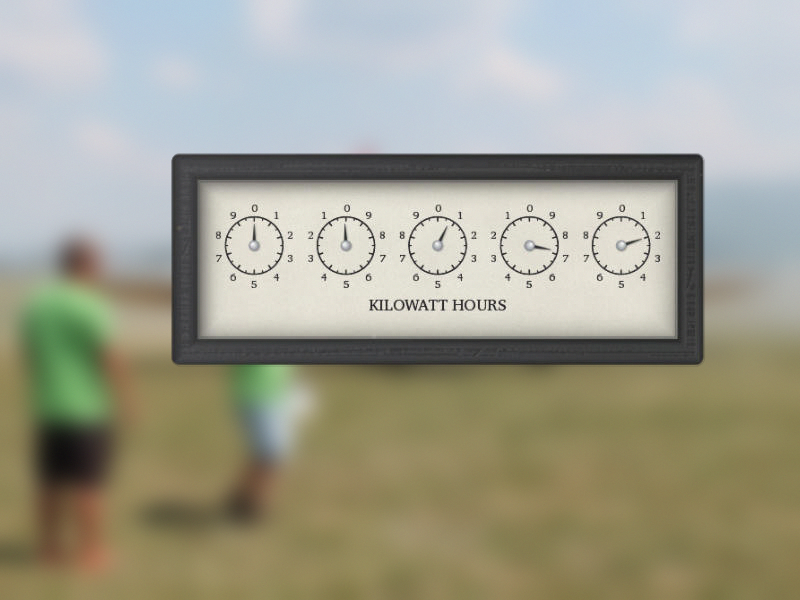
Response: 72 kWh
